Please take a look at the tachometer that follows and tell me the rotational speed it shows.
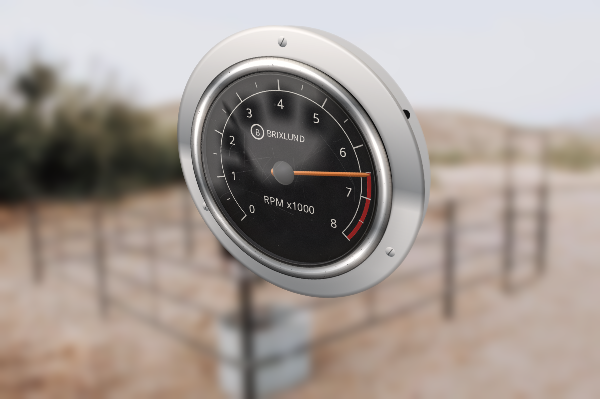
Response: 6500 rpm
